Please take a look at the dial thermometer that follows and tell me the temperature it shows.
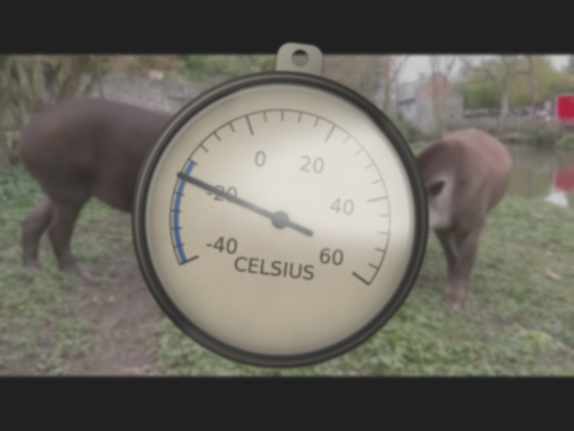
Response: -20 °C
